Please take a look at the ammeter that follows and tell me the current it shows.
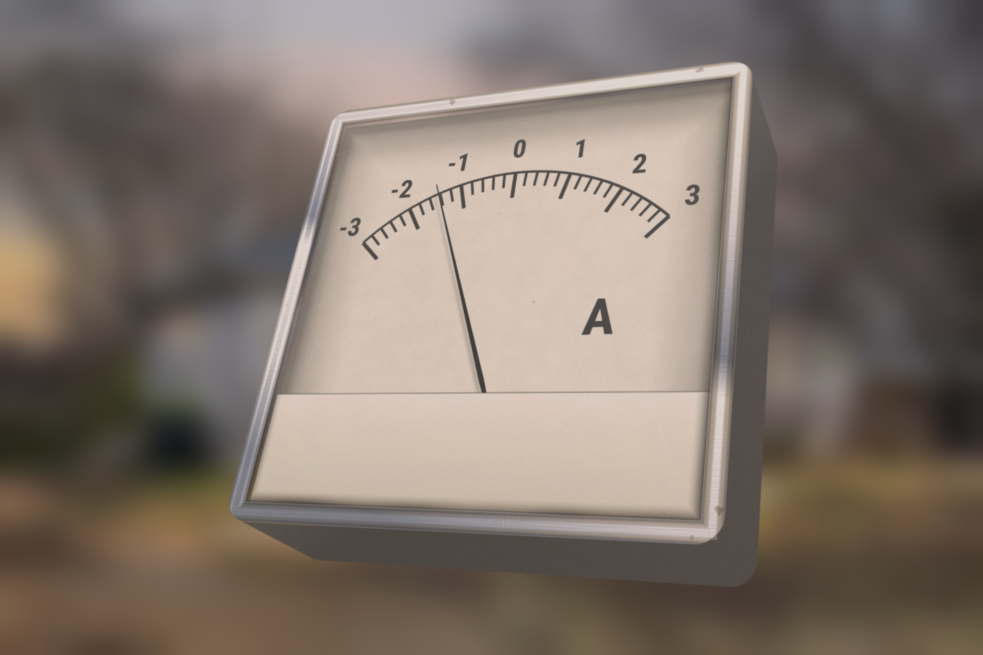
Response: -1.4 A
